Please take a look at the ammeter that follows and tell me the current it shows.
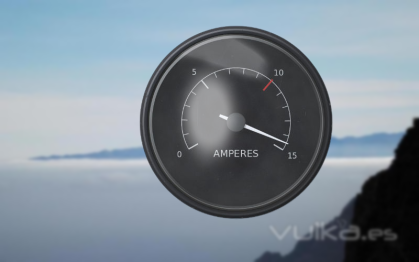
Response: 14.5 A
